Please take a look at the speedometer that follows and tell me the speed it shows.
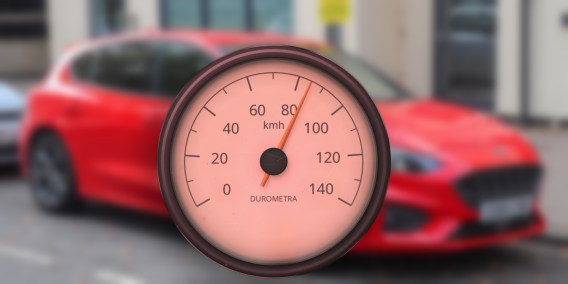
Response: 85 km/h
